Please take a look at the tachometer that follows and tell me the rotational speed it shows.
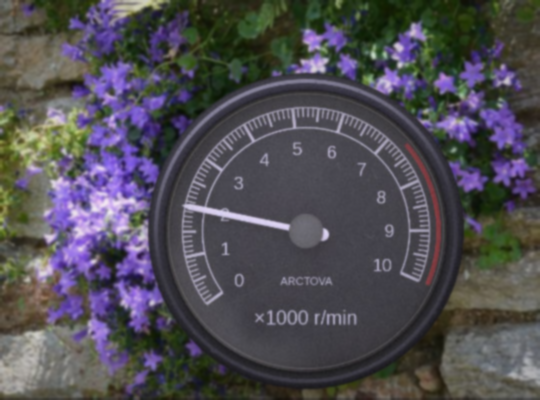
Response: 2000 rpm
